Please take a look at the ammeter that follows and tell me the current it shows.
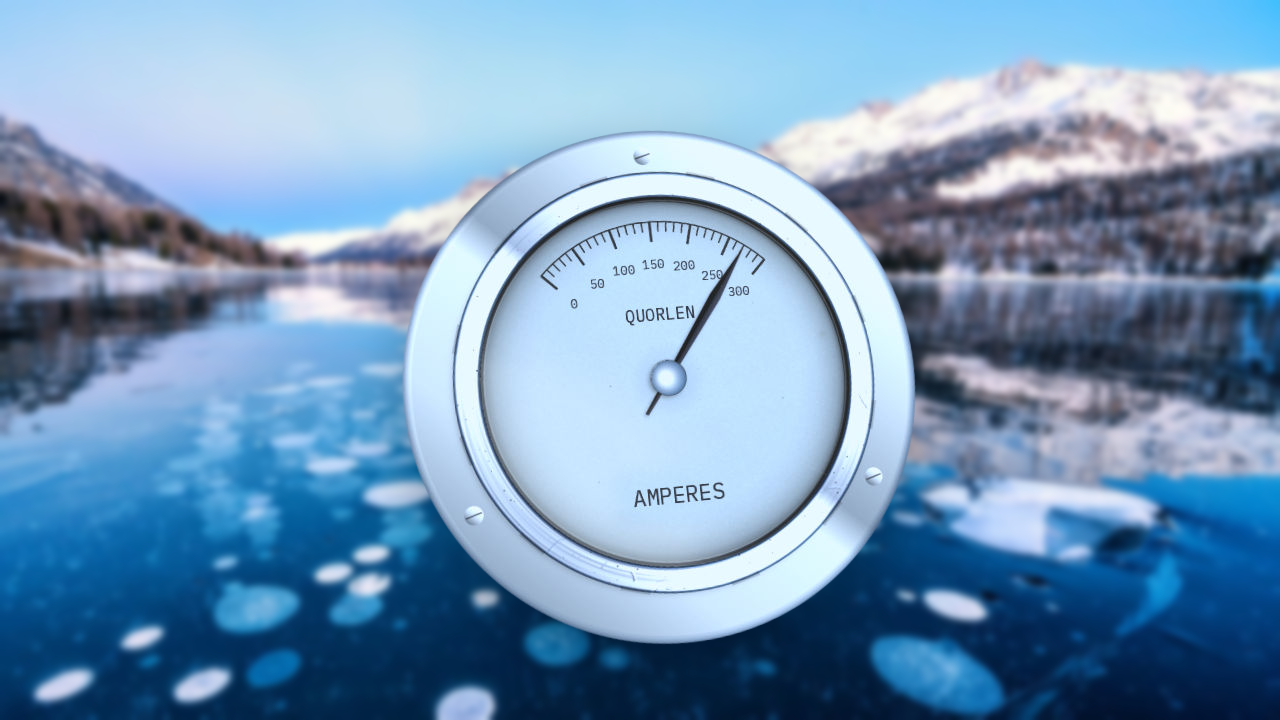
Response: 270 A
